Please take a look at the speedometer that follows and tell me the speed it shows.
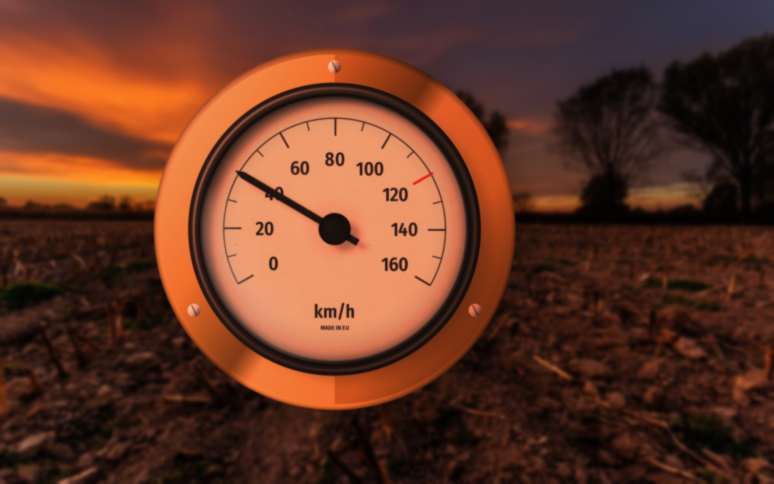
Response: 40 km/h
